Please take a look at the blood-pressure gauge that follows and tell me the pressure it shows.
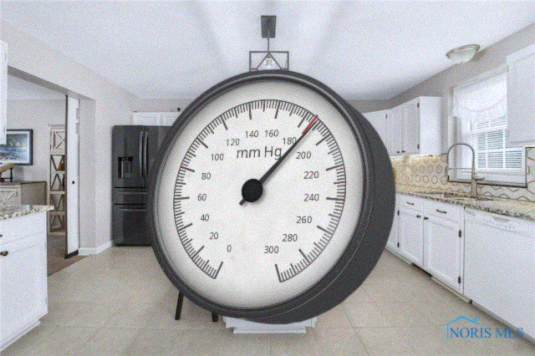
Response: 190 mmHg
